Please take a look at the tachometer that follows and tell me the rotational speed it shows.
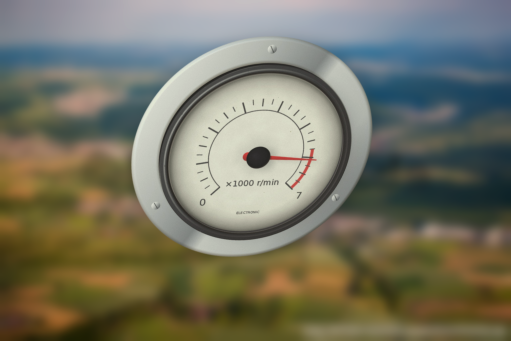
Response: 6000 rpm
